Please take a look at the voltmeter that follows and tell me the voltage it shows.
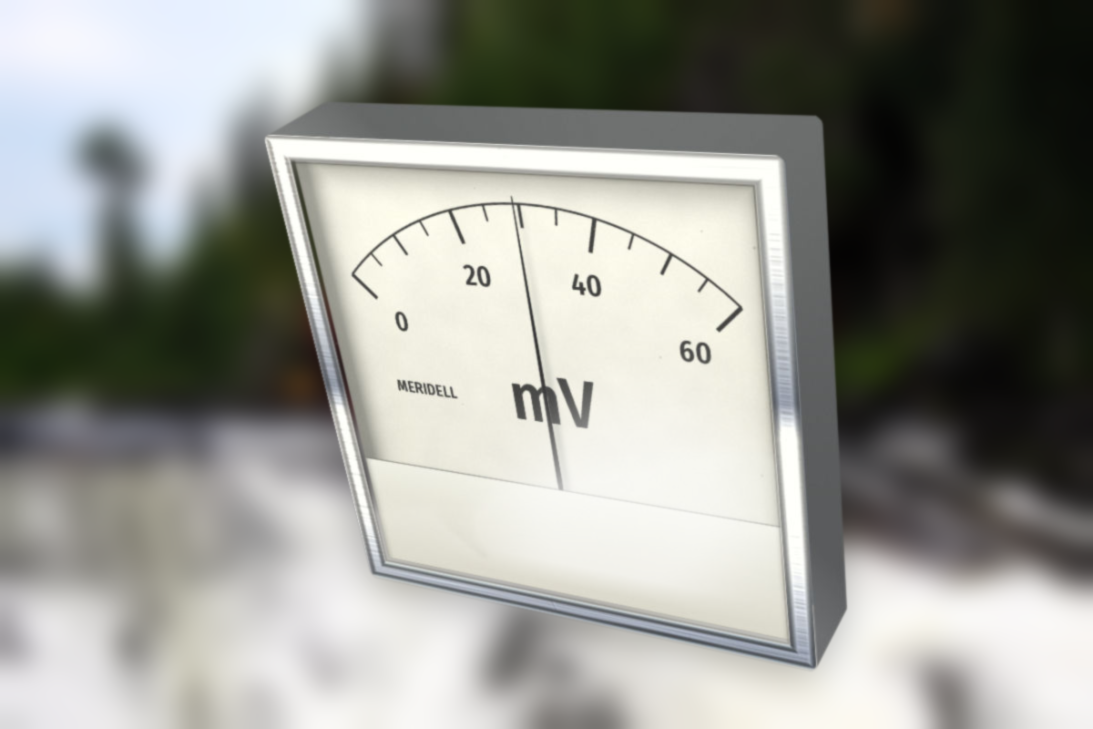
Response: 30 mV
